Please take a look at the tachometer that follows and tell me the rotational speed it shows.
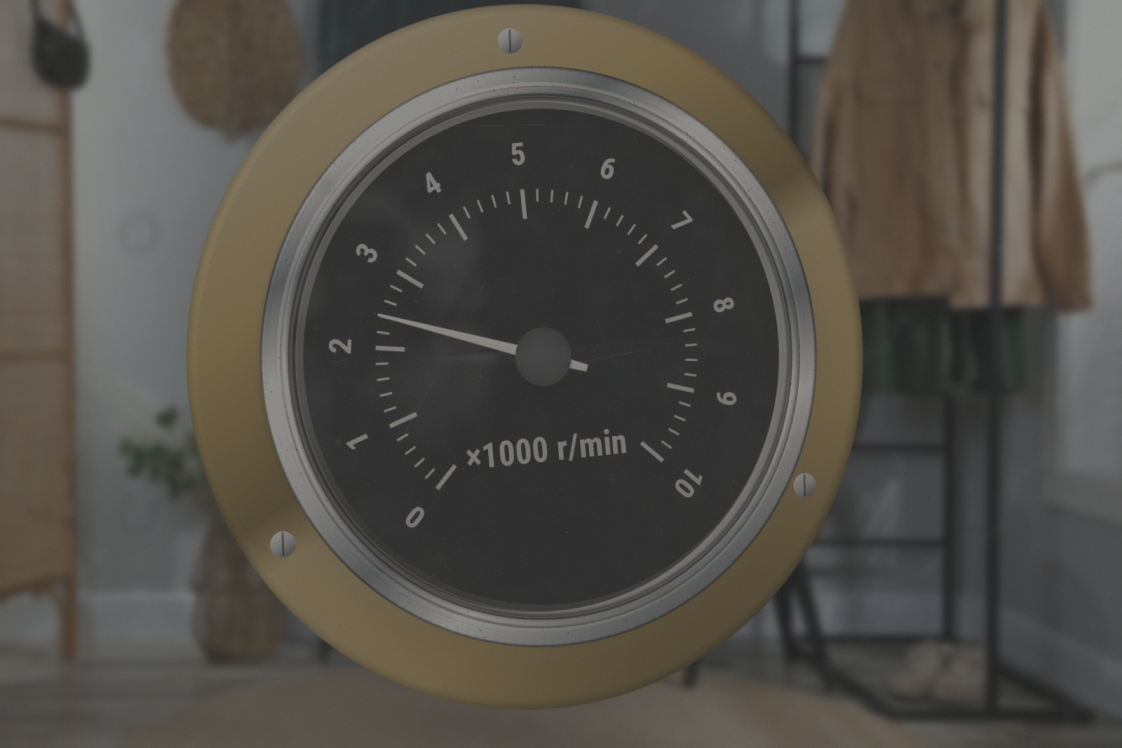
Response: 2400 rpm
